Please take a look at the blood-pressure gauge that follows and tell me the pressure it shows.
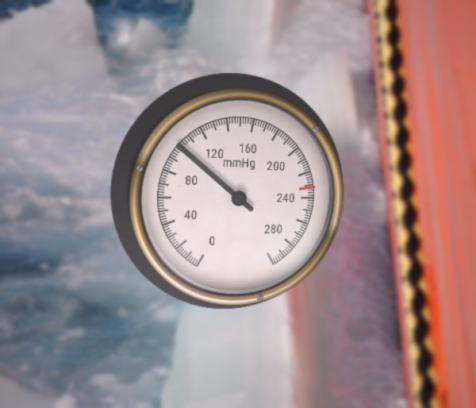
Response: 100 mmHg
